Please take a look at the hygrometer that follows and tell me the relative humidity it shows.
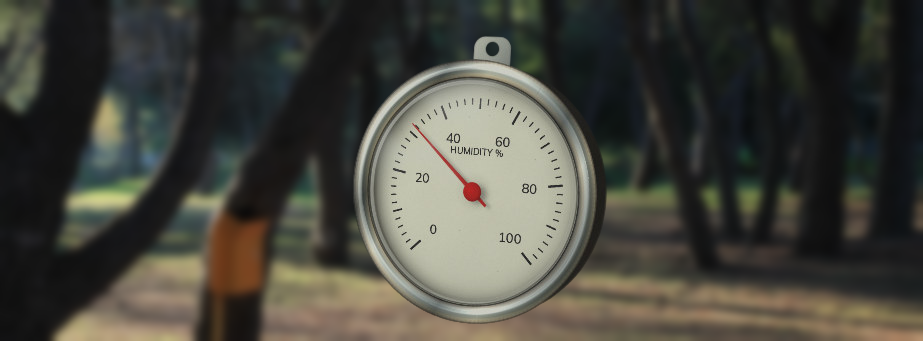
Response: 32 %
